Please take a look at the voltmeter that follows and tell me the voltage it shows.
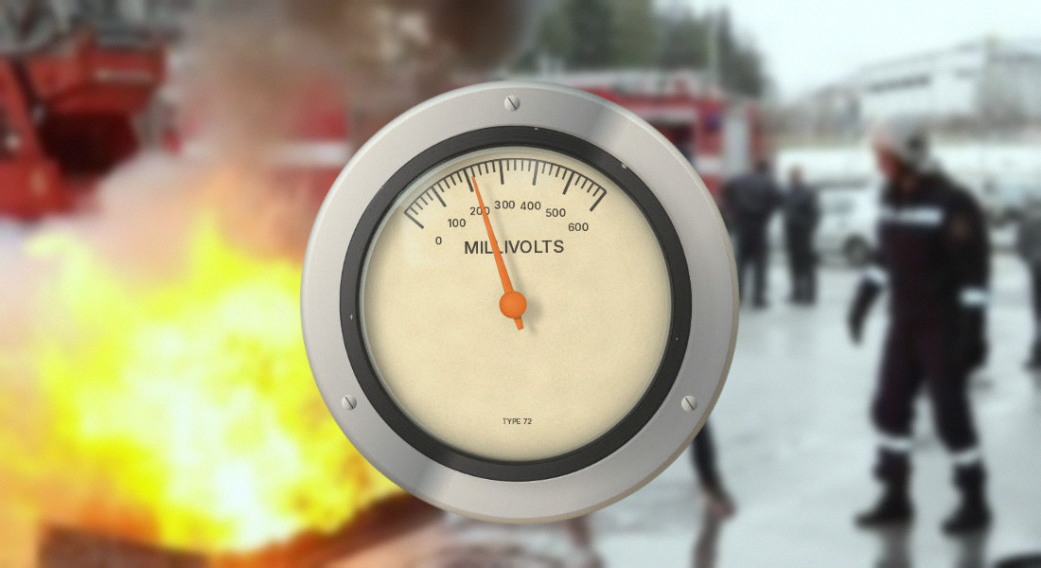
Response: 220 mV
